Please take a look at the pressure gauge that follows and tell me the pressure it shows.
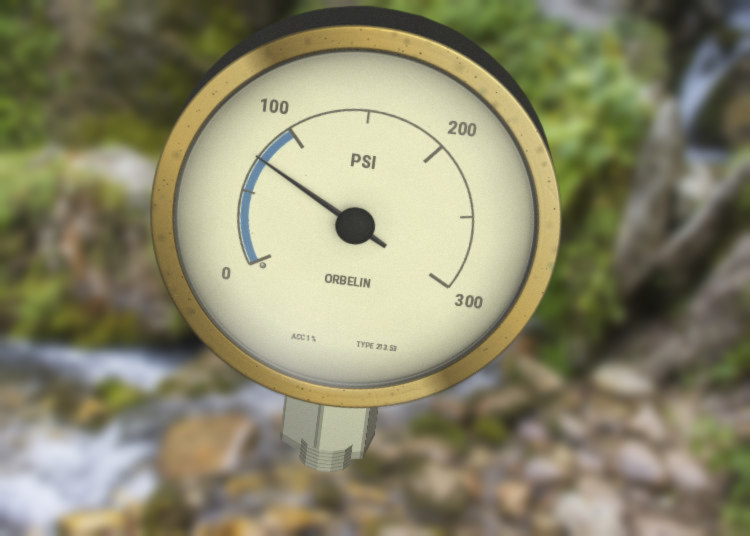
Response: 75 psi
